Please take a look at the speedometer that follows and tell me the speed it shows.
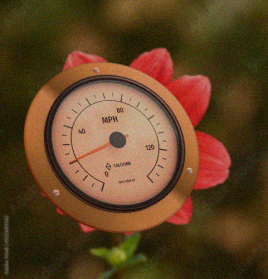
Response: 20 mph
